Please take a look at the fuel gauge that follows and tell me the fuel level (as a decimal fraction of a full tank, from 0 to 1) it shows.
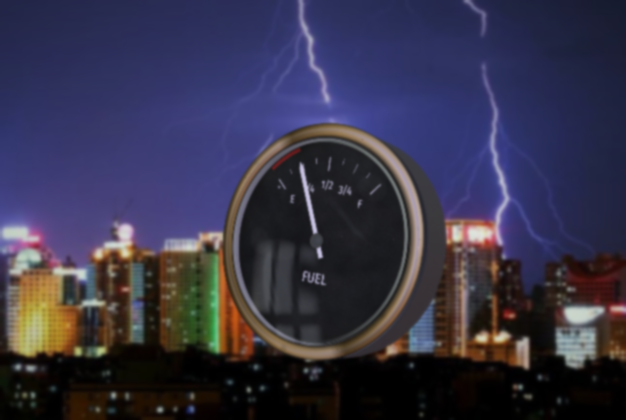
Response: 0.25
